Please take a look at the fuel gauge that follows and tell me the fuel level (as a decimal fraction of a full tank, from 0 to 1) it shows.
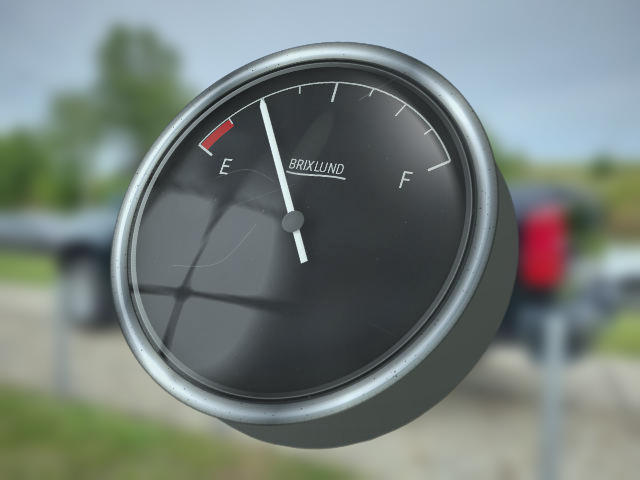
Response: 0.25
